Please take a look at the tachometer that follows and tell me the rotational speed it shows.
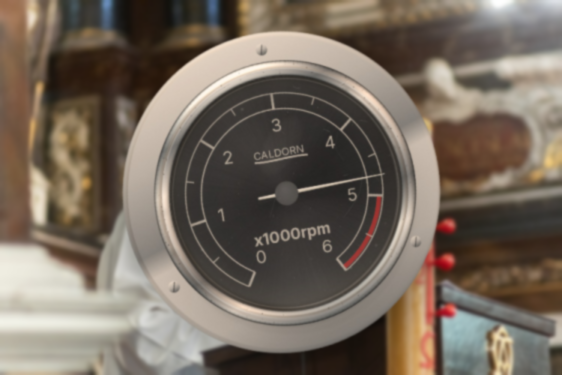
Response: 4750 rpm
